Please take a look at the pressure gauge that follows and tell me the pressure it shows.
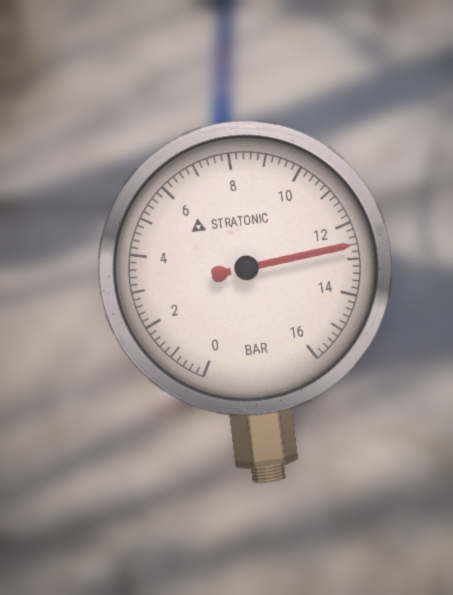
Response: 12.6 bar
